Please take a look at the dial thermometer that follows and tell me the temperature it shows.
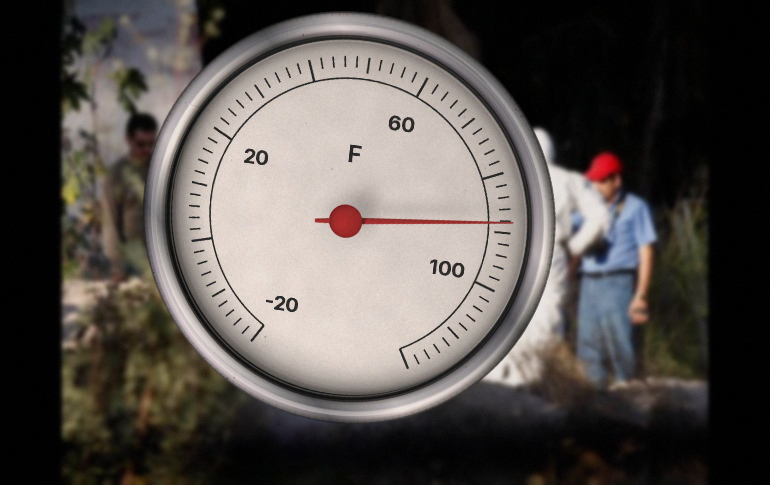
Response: 88 °F
